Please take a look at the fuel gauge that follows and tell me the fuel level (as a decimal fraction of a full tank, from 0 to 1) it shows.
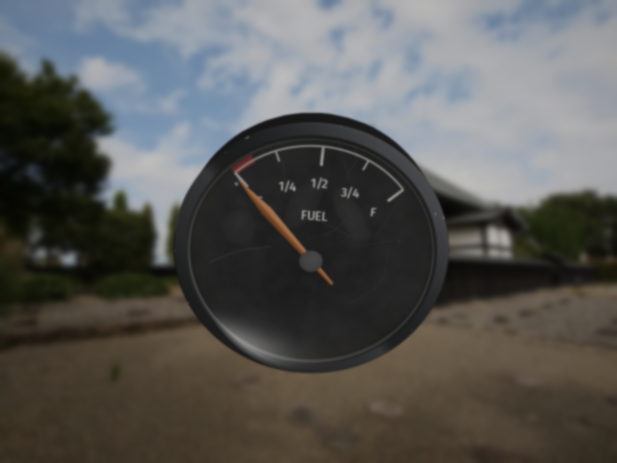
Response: 0
